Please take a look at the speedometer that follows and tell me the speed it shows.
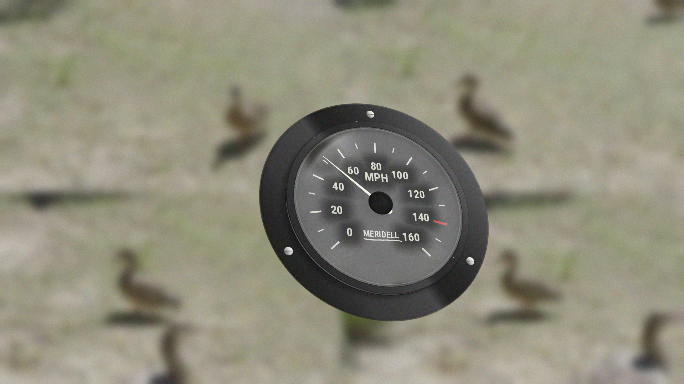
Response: 50 mph
